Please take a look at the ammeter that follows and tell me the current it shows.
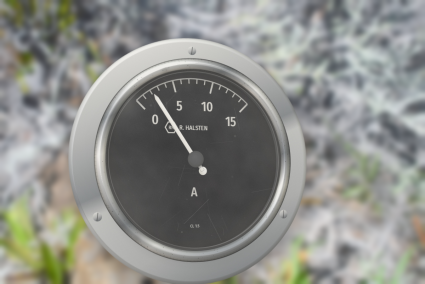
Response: 2 A
